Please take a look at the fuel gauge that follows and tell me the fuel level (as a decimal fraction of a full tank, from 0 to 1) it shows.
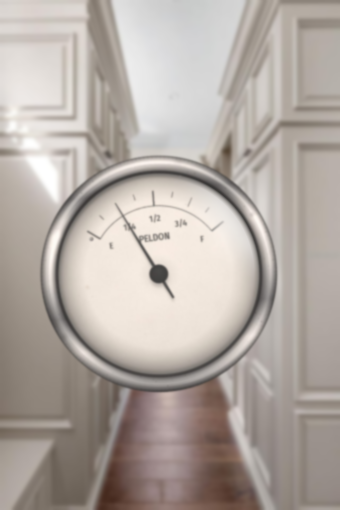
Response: 0.25
